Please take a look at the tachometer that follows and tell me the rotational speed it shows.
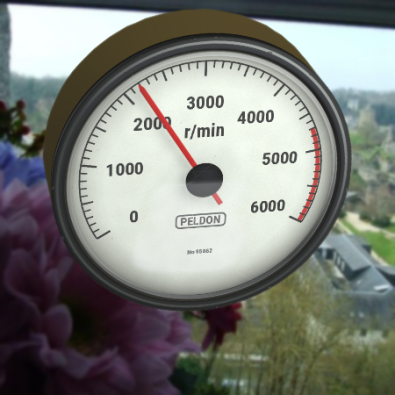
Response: 2200 rpm
